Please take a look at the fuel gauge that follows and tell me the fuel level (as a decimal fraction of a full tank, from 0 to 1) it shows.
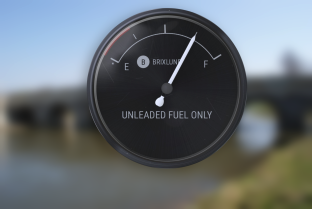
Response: 0.75
